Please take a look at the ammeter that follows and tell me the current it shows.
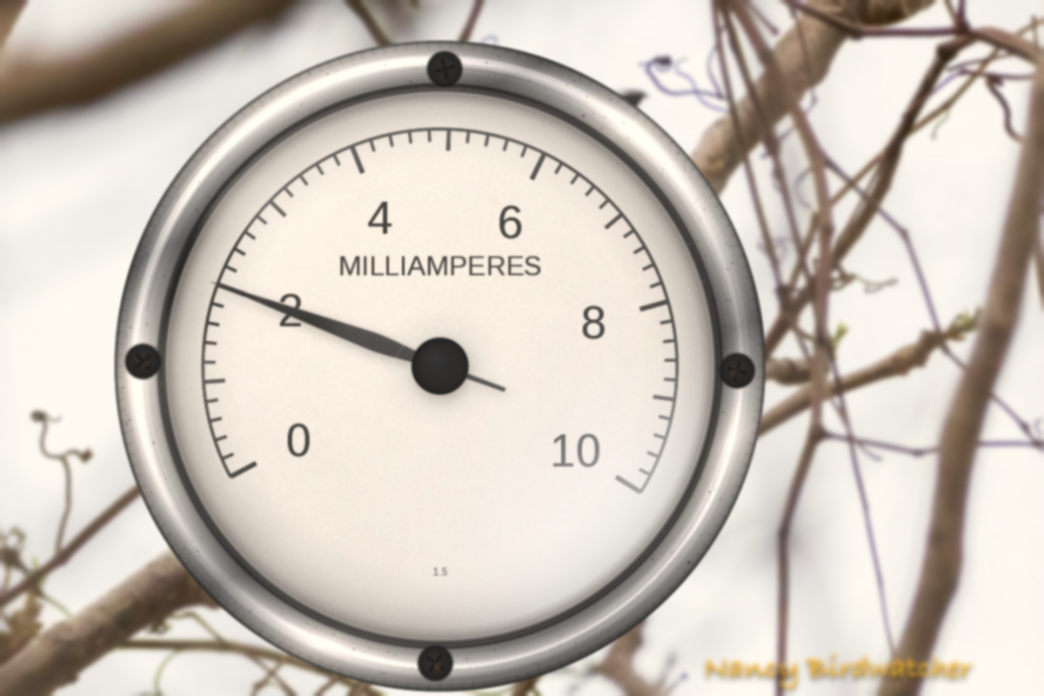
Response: 2 mA
